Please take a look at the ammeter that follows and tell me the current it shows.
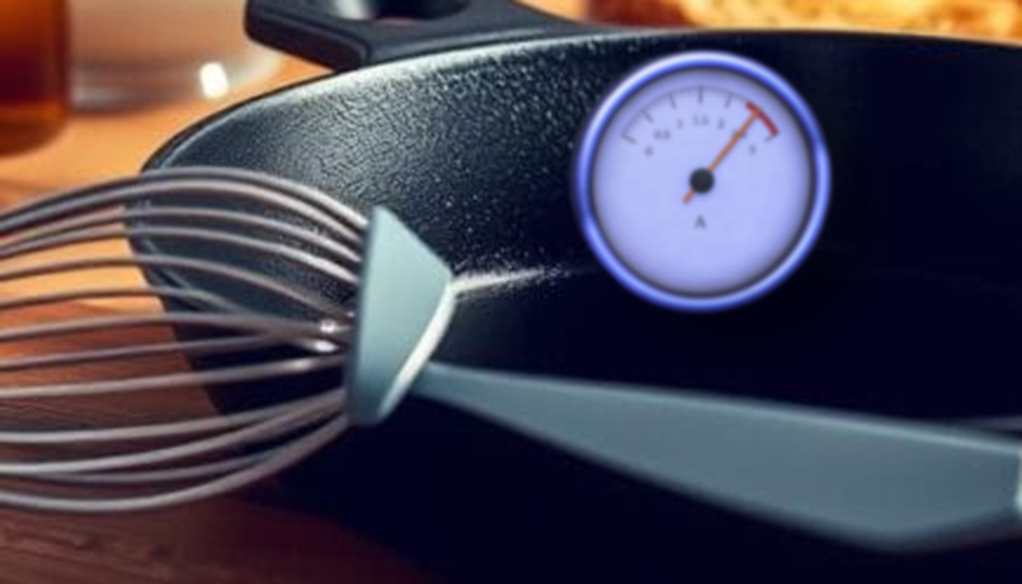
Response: 2.5 A
